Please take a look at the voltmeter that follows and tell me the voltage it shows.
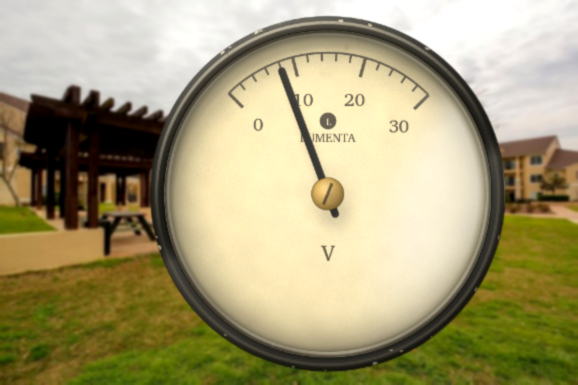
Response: 8 V
